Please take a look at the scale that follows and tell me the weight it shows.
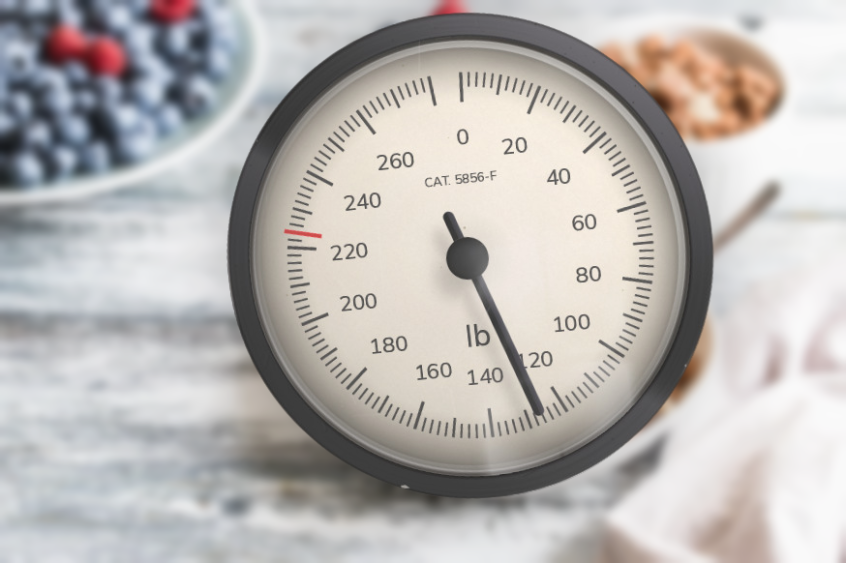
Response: 126 lb
